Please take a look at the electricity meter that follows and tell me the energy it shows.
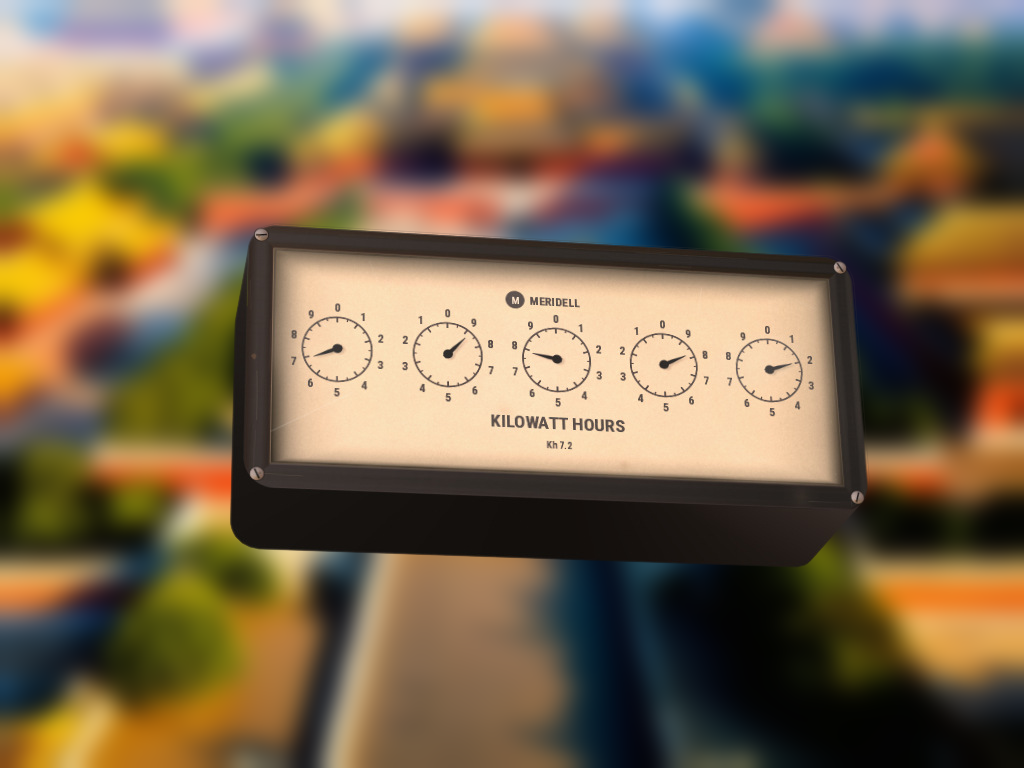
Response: 68782 kWh
